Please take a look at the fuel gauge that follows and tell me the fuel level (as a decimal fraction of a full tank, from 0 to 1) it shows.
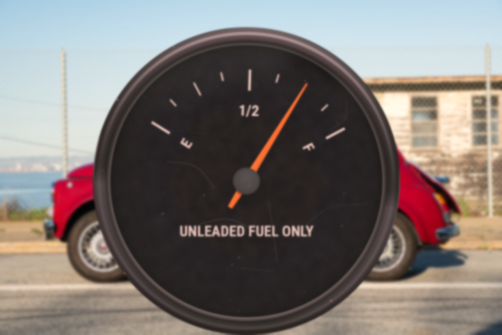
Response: 0.75
